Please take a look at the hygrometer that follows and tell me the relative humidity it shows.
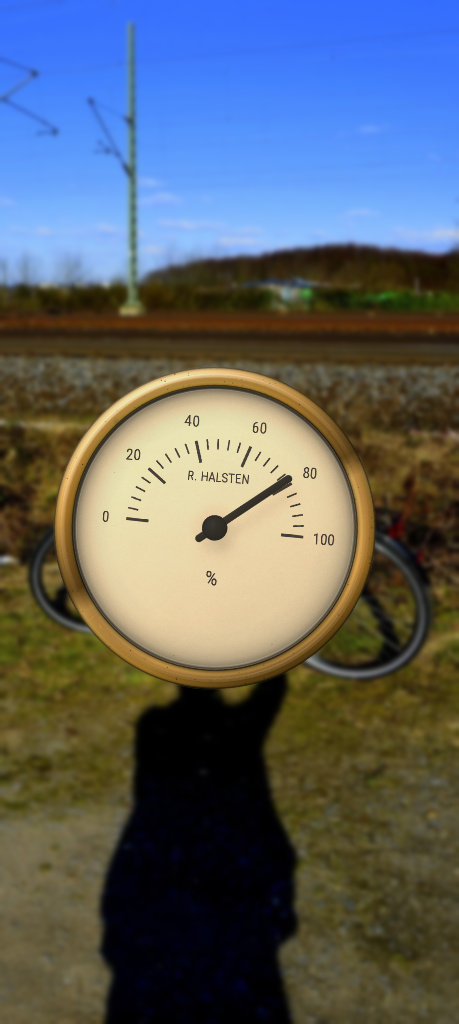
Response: 78 %
